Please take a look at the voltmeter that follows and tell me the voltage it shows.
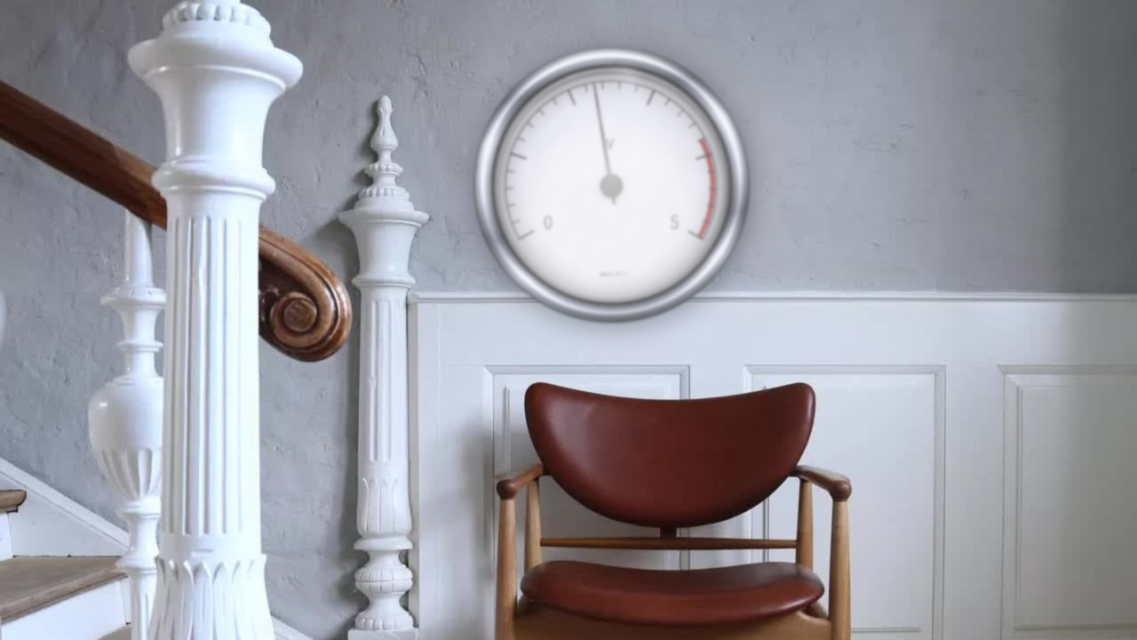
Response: 2.3 V
